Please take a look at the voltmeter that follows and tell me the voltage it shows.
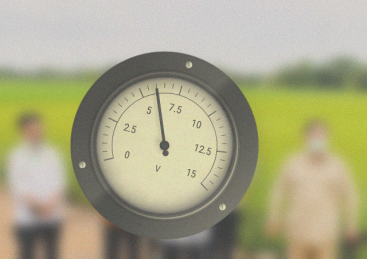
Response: 6 V
